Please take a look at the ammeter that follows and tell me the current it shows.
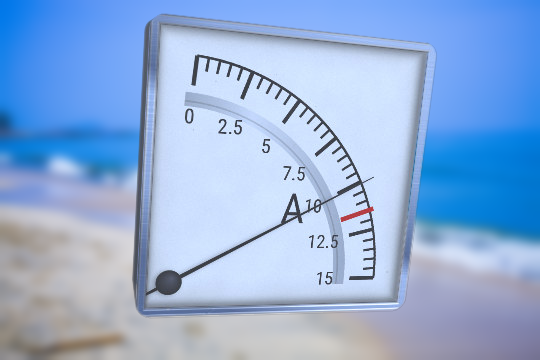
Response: 10 A
